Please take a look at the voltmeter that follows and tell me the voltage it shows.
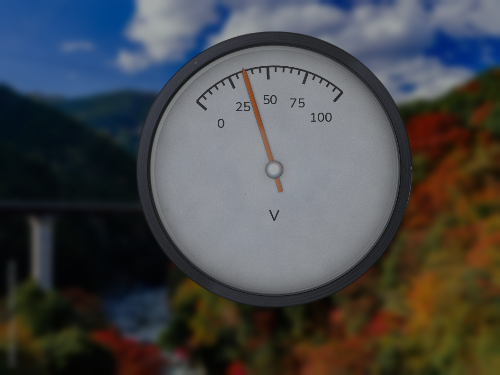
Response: 35 V
